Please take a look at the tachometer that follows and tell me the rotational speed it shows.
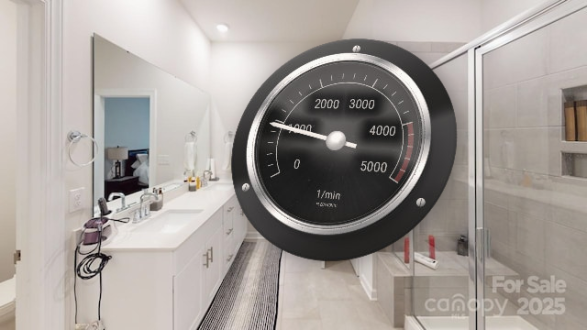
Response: 900 rpm
